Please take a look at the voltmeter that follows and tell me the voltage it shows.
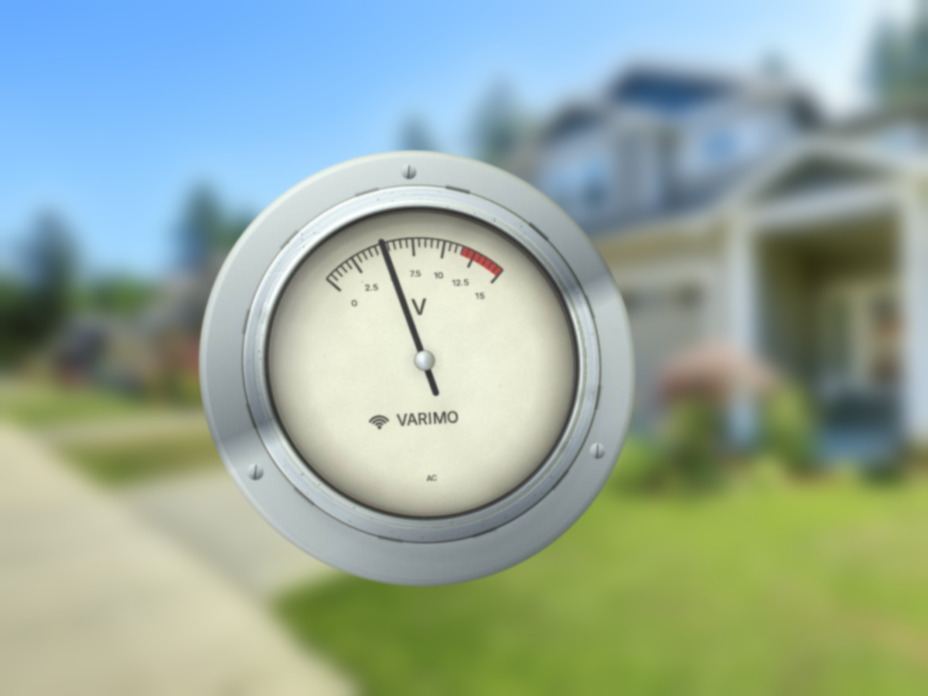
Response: 5 V
